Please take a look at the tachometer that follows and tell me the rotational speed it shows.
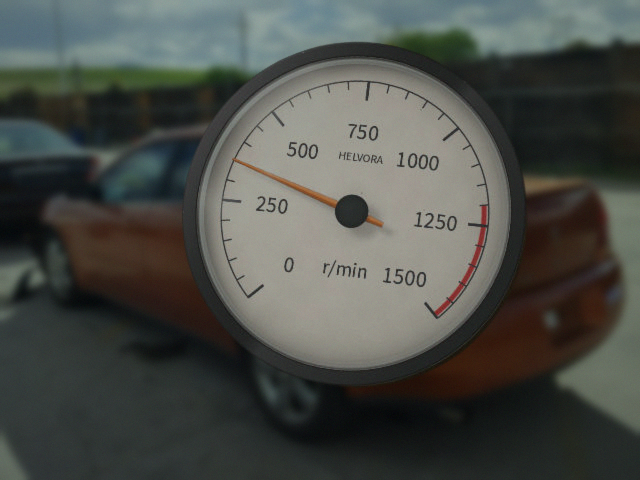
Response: 350 rpm
